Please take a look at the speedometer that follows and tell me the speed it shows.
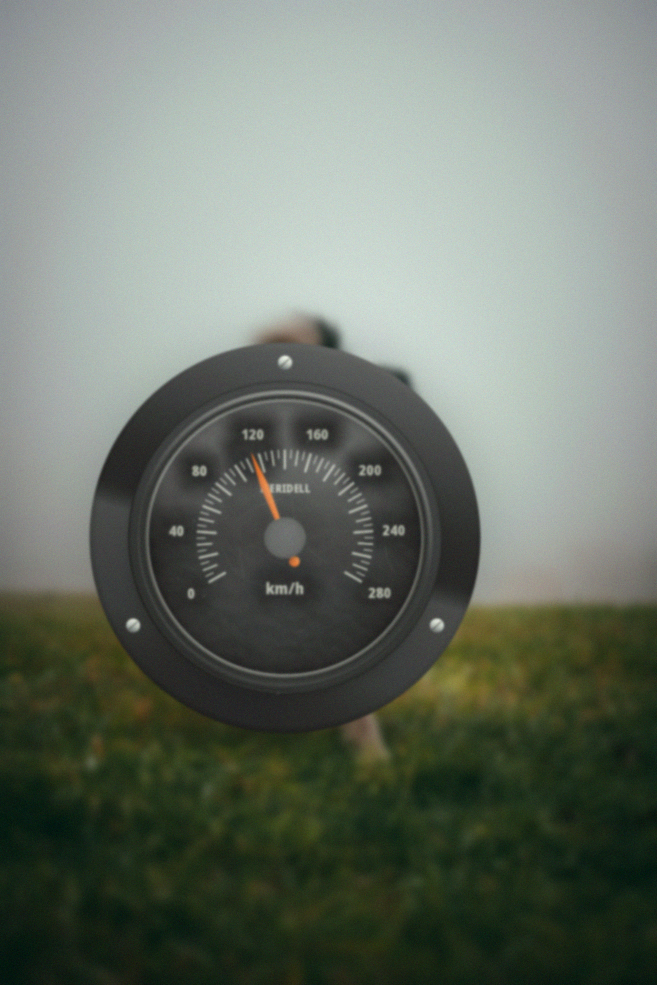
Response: 115 km/h
